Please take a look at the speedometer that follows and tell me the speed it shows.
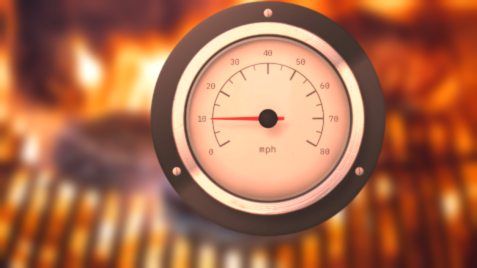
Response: 10 mph
